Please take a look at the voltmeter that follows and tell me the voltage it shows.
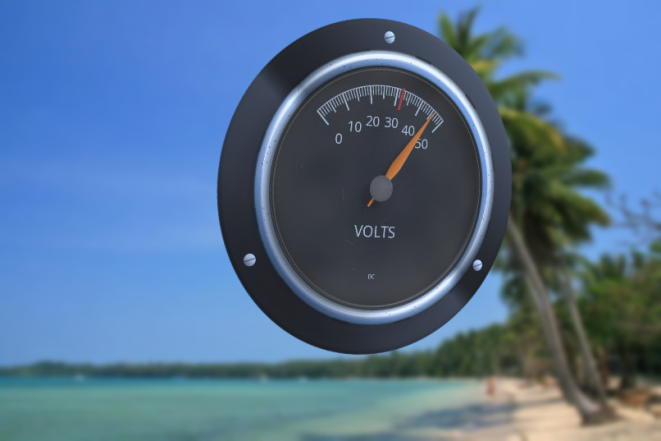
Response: 45 V
